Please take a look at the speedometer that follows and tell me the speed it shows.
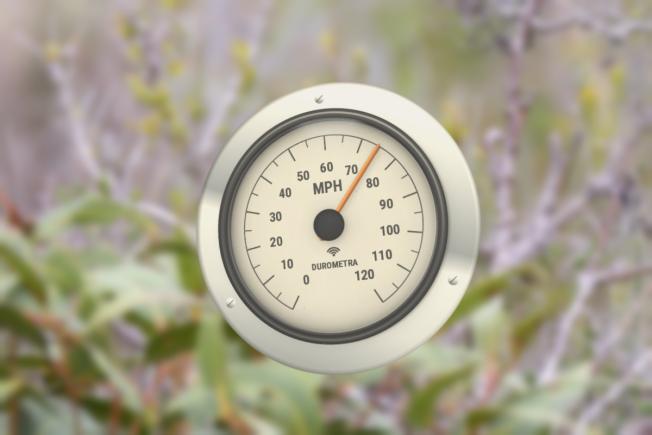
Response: 75 mph
